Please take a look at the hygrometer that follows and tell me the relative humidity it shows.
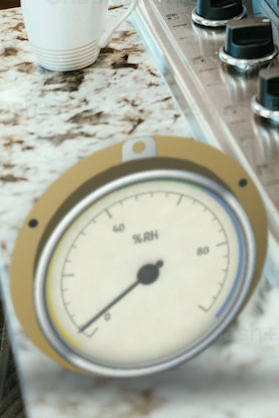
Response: 4 %
